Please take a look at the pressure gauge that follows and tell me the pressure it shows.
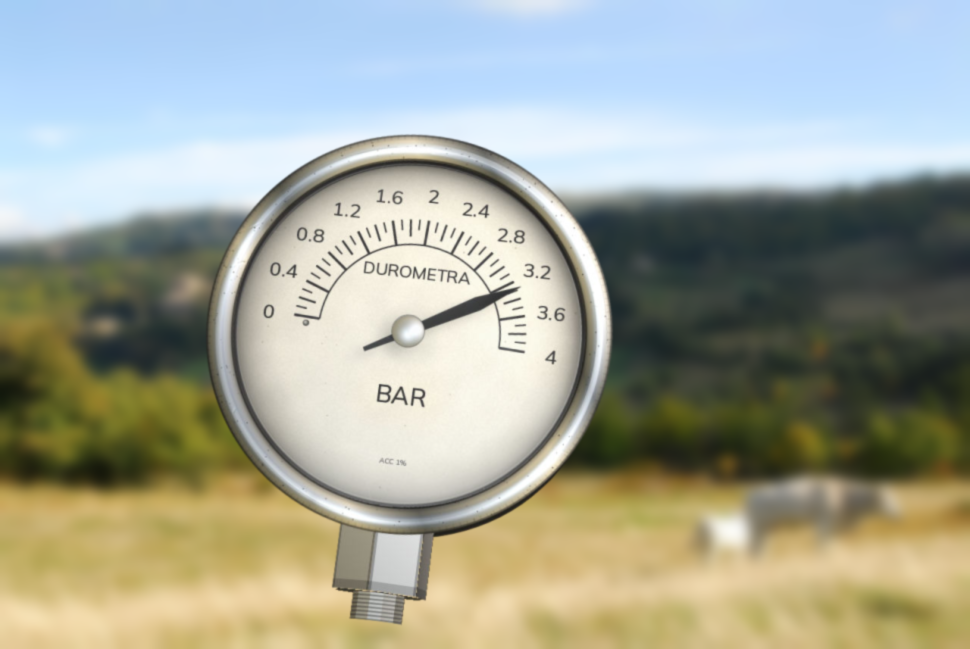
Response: 3.3 bar
